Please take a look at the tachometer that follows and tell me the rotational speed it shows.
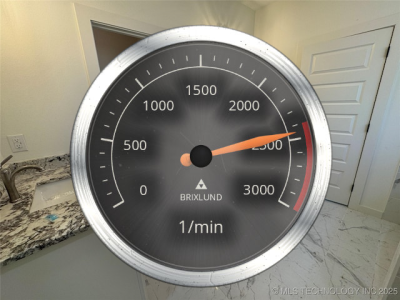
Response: 2450 rpm
